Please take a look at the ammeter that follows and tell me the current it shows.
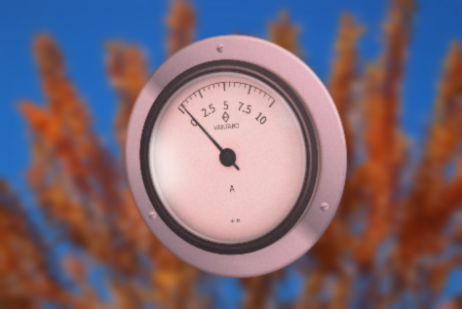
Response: 0.5 A
